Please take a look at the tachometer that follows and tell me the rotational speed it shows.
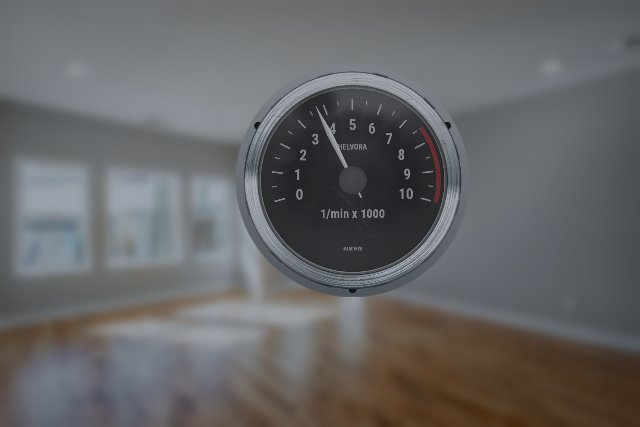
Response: 3750 rpm
